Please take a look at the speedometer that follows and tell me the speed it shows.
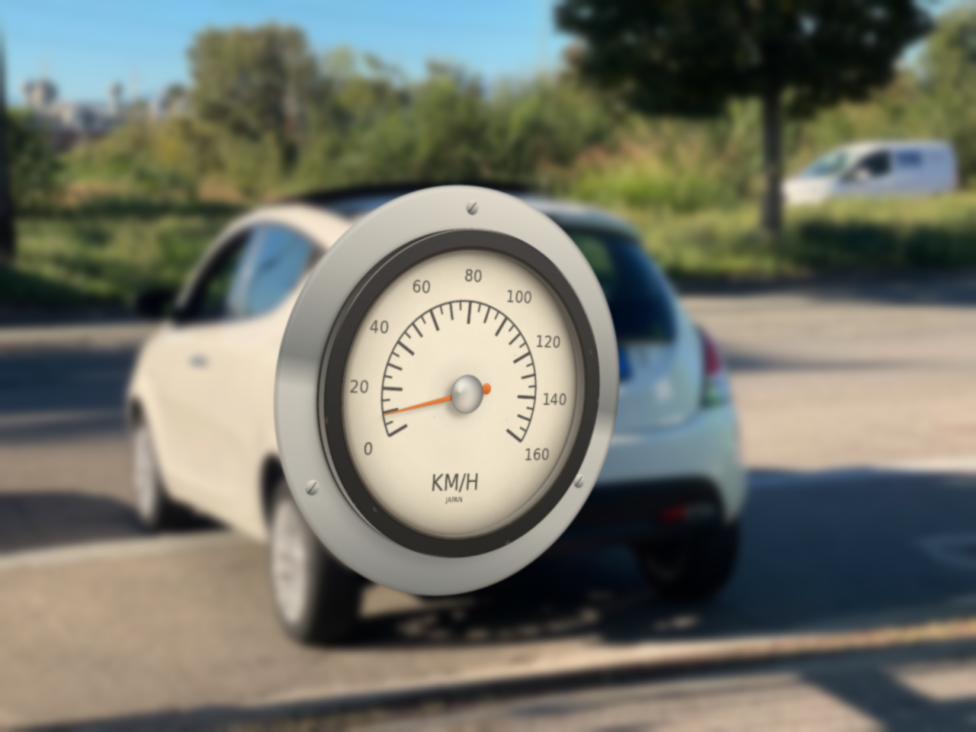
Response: 10 km/h
